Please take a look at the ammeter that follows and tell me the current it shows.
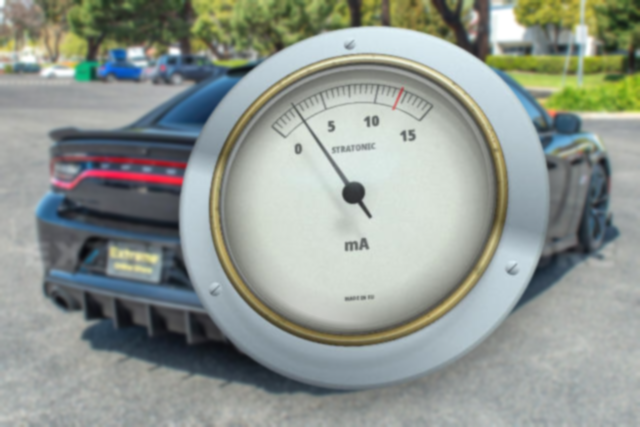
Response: 2.5 mA
